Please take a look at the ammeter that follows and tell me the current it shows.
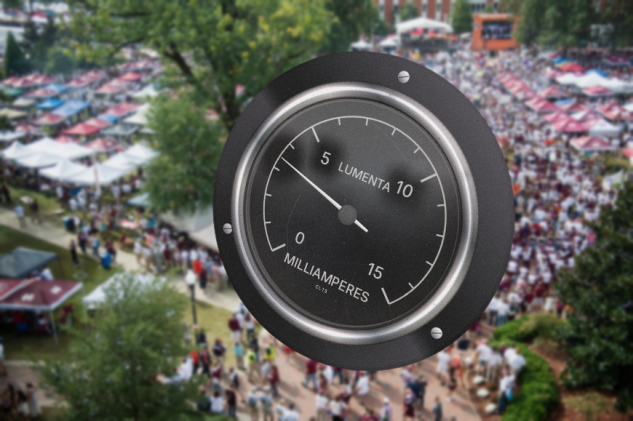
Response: 3.5 mA
